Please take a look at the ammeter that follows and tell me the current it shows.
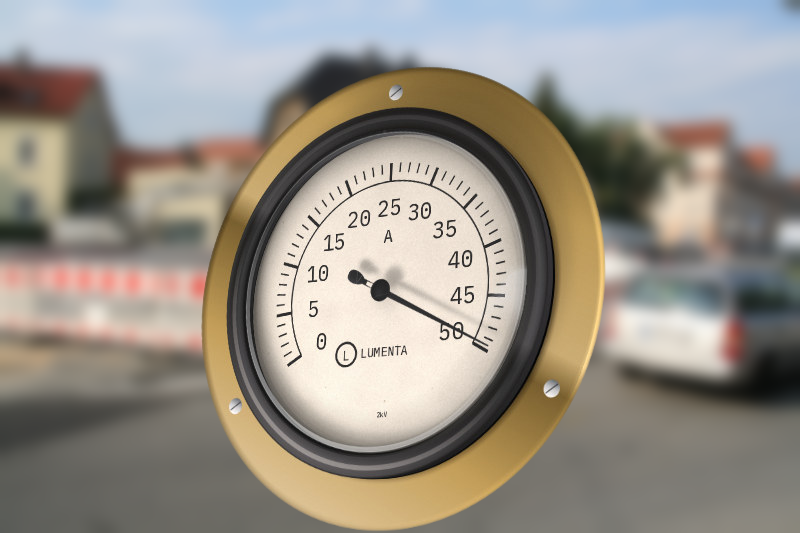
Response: 49.5 A
